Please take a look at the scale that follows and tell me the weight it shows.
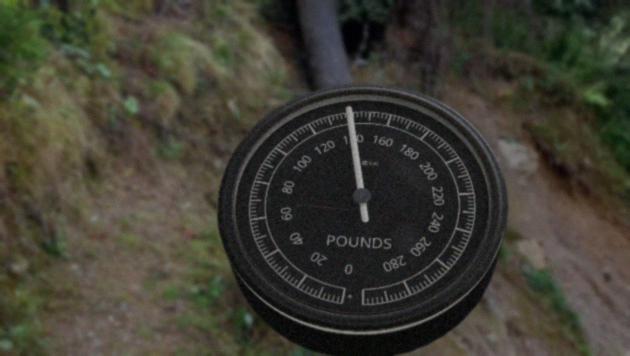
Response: 140 lb
